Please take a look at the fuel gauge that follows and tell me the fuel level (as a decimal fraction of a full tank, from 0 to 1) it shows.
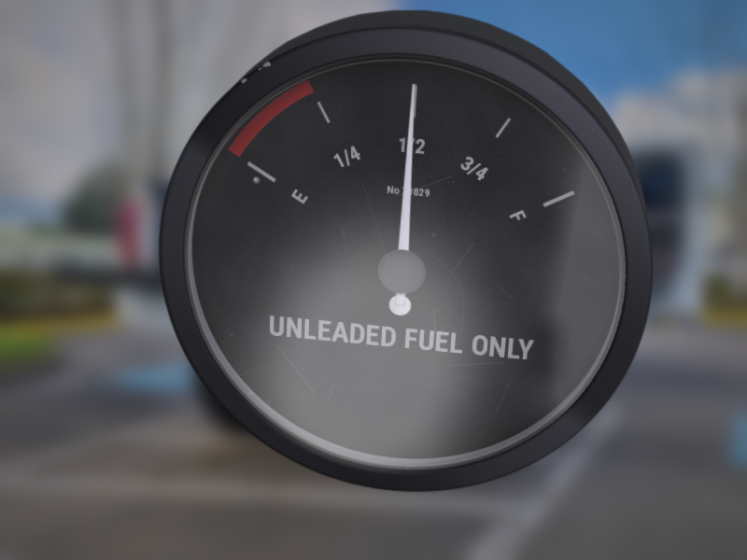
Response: 0.5
